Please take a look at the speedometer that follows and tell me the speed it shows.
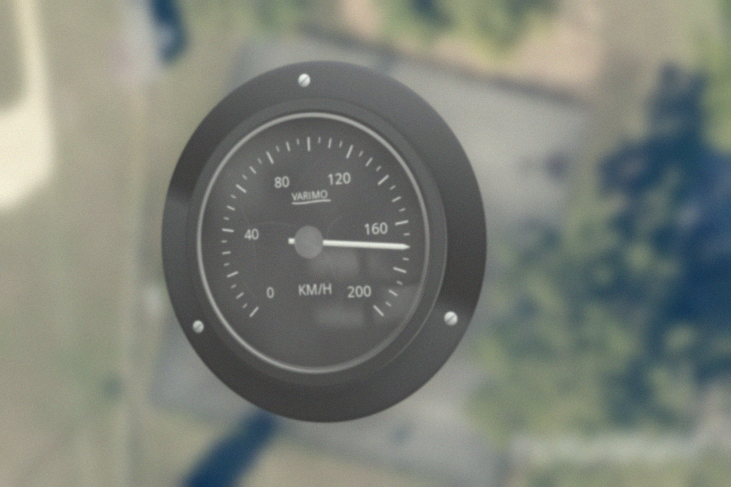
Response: 170 km/h
